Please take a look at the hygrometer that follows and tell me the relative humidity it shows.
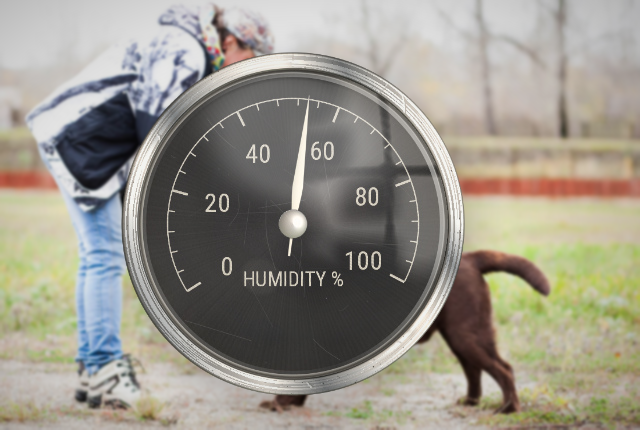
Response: 54 %
